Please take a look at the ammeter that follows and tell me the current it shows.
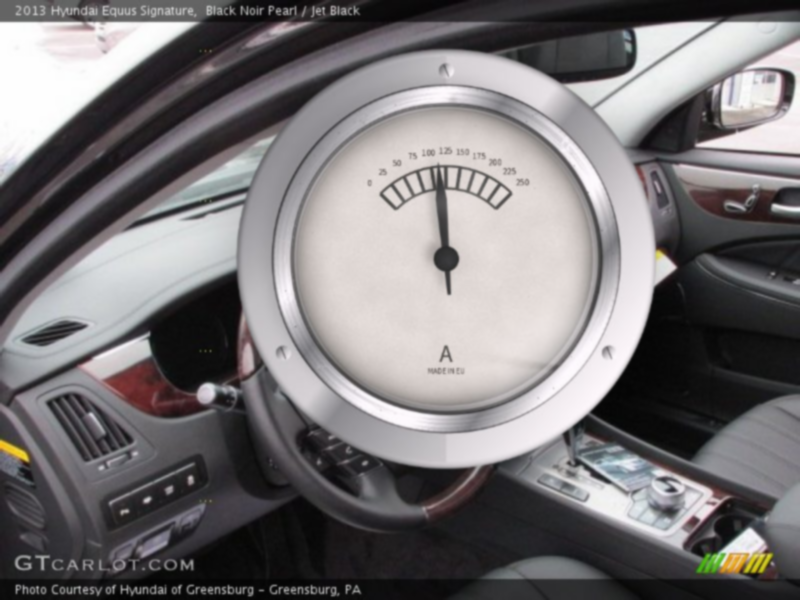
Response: 112.5 A
